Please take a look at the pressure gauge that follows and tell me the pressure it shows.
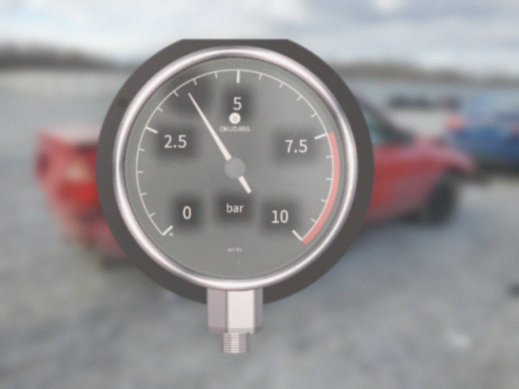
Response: 3.75 bar
